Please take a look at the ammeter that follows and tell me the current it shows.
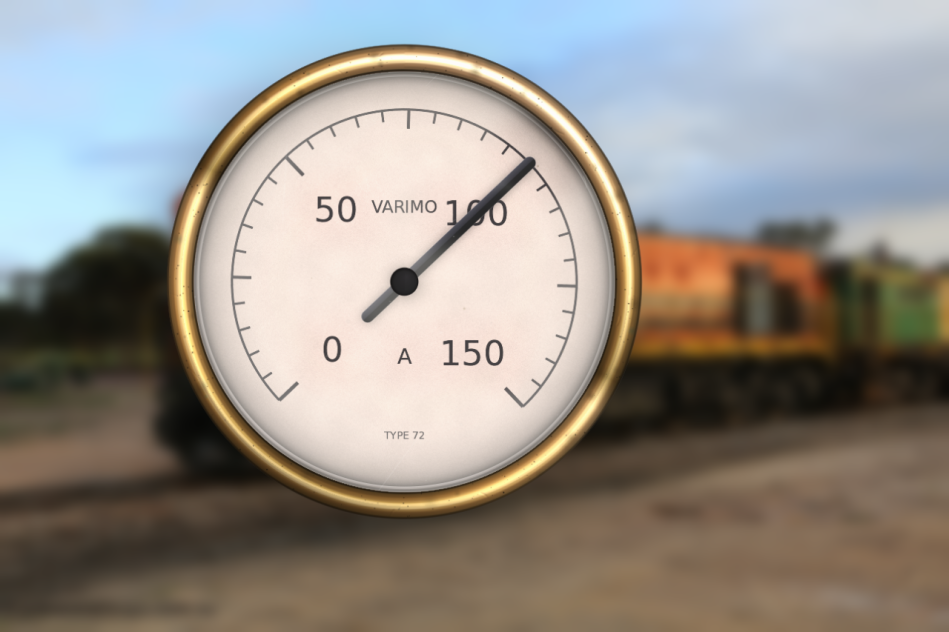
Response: 100 A
